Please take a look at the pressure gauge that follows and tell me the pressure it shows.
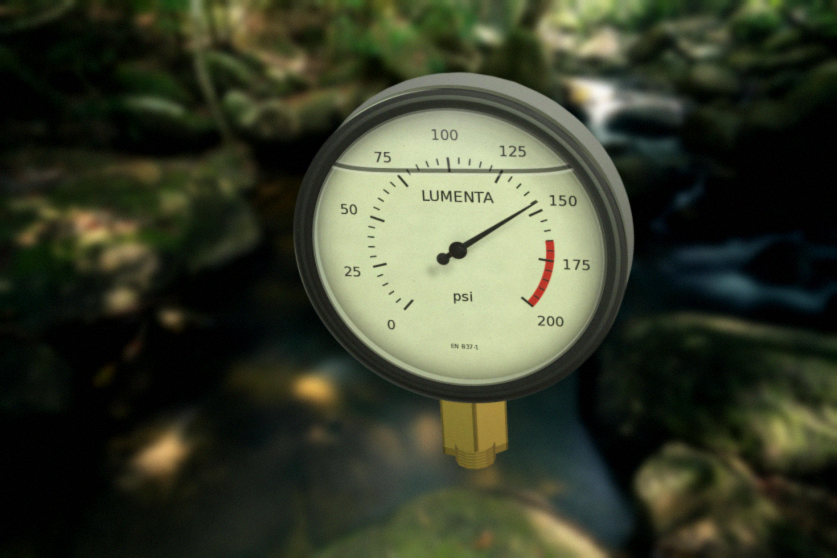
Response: 145 psi
